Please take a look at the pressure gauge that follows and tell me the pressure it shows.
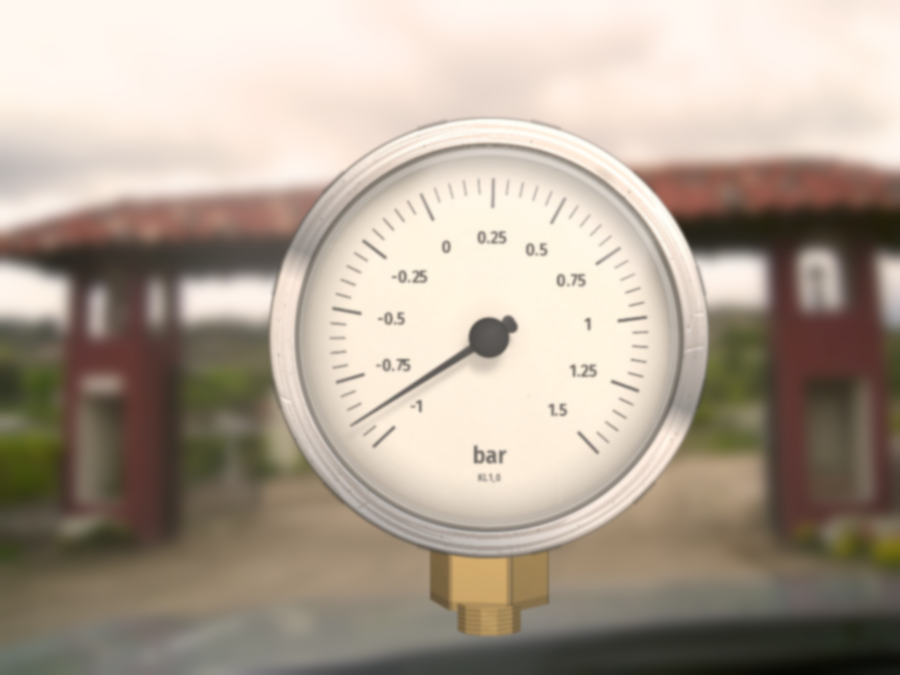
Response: -0.9 bar
